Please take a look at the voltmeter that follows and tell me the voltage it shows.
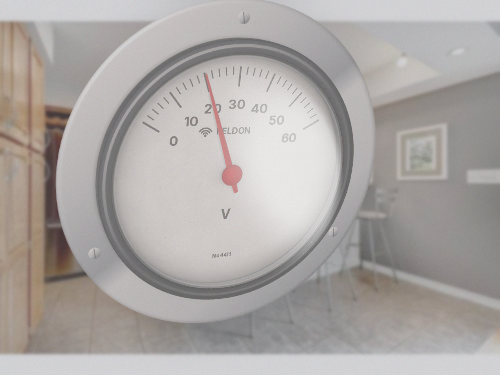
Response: 20 V
